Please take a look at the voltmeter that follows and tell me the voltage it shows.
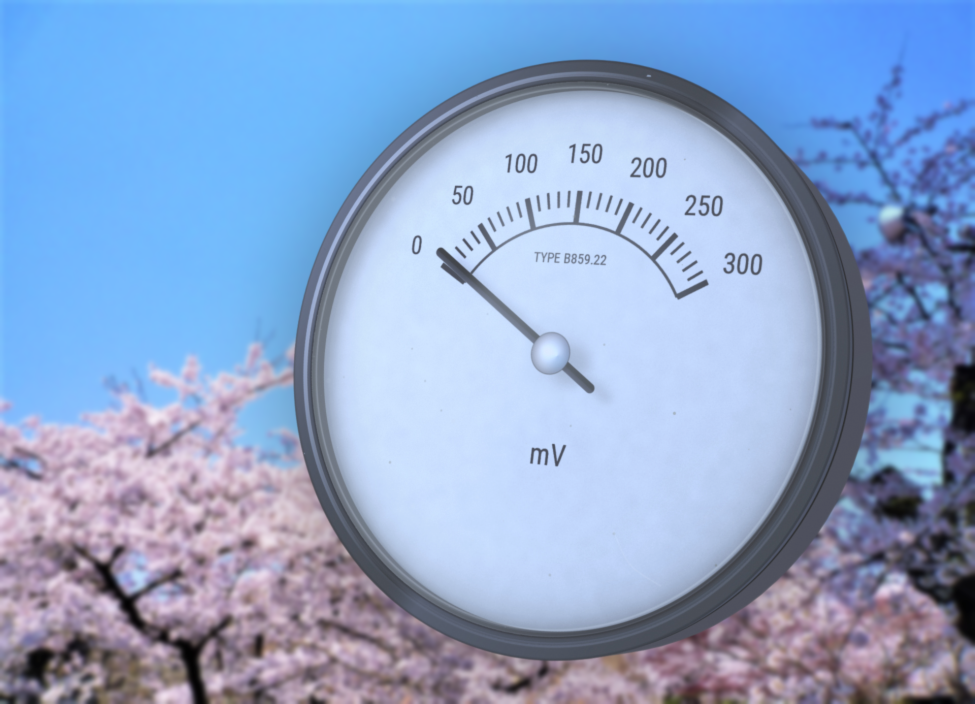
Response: 10 mV
